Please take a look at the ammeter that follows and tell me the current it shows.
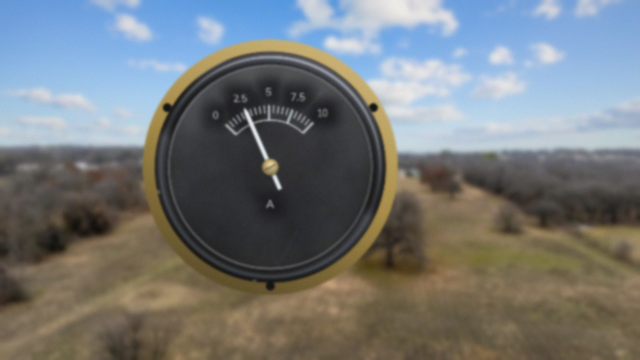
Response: 2.5 A
